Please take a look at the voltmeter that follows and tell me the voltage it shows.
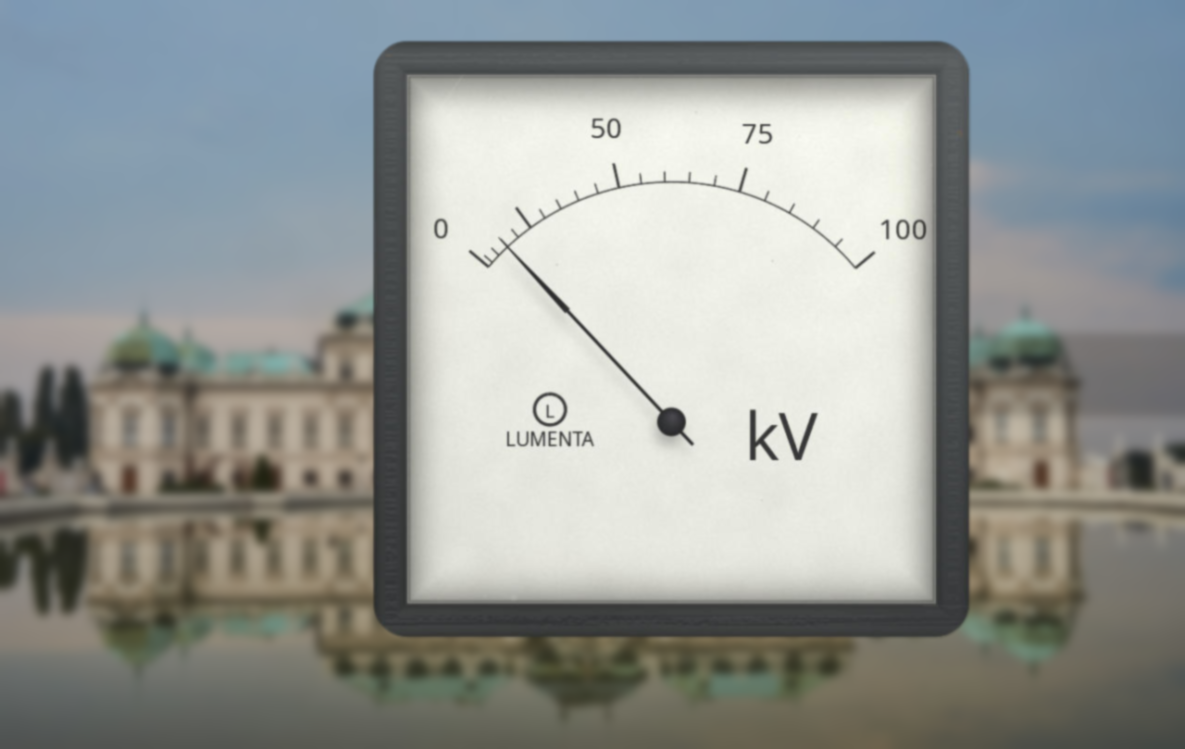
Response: 15 kV
